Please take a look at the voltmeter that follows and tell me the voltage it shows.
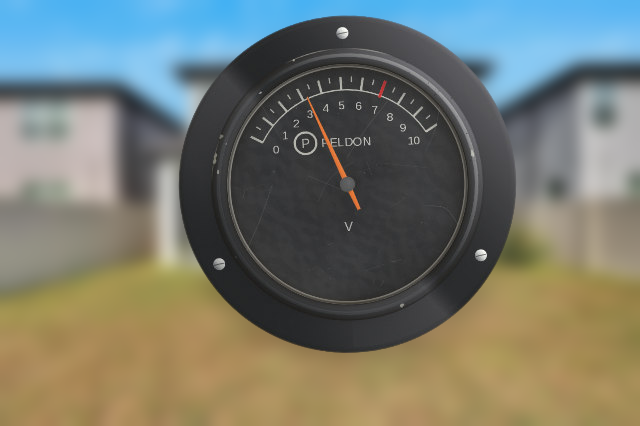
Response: 3.25 V
